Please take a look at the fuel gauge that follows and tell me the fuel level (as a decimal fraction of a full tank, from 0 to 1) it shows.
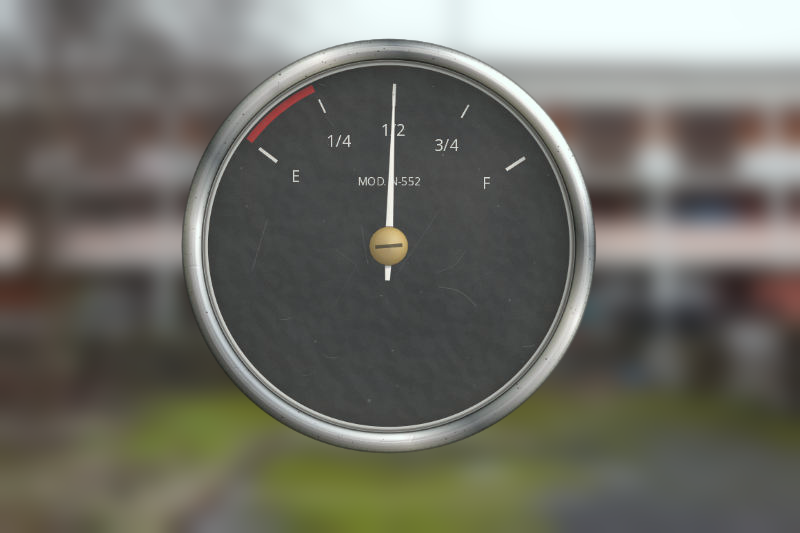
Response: 0.5
